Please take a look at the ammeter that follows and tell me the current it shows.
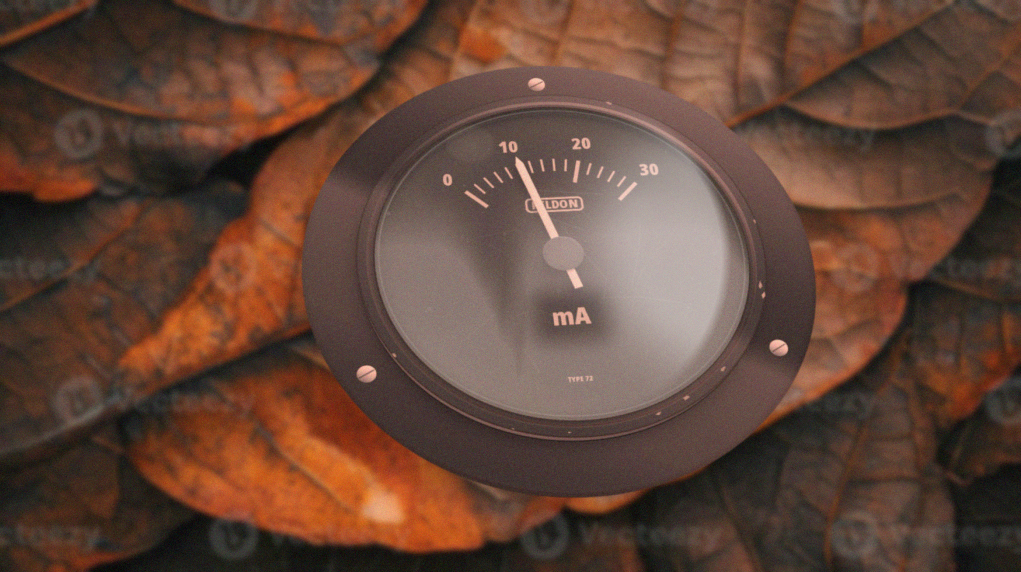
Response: 10 mA
